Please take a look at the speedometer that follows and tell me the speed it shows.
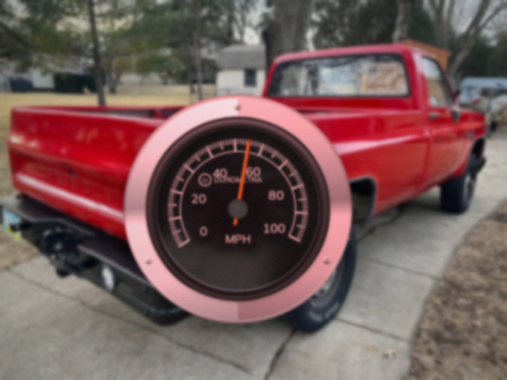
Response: 55 mph
